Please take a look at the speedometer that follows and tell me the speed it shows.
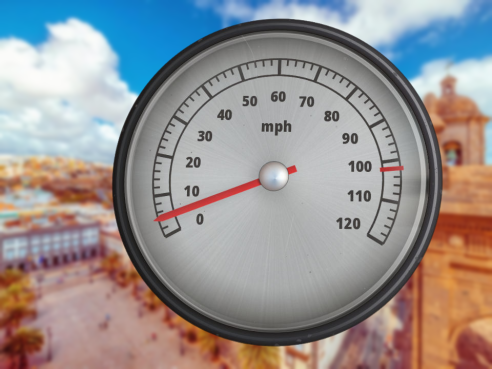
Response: 4 mph
